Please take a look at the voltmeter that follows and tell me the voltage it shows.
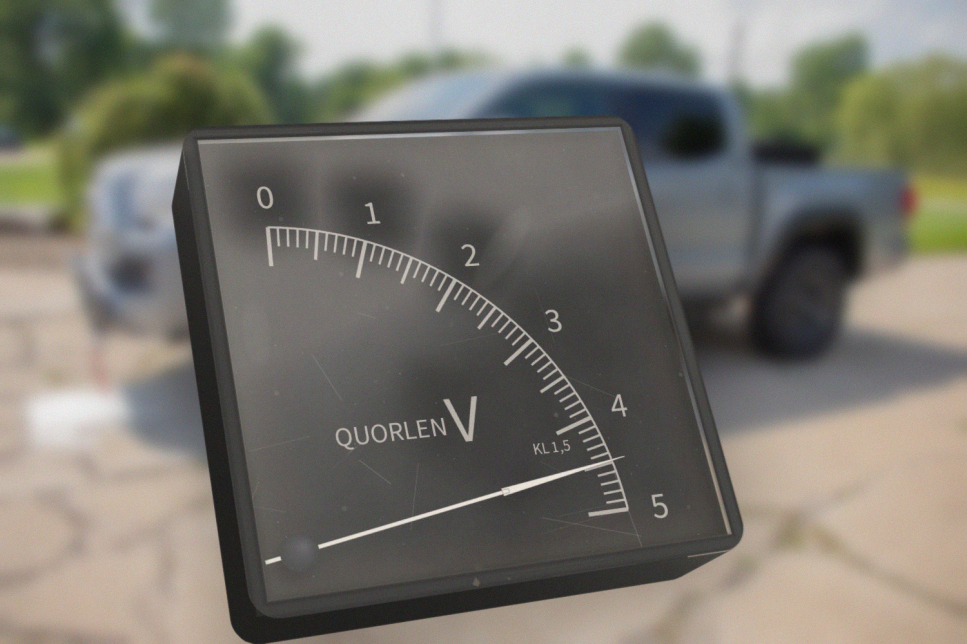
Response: 4.5 V
